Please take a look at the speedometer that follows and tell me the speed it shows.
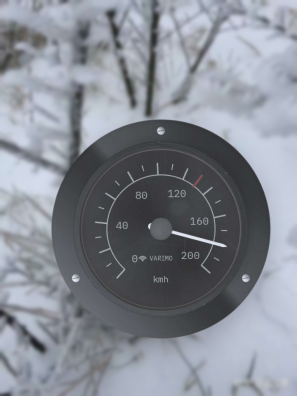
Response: 180 km/h
